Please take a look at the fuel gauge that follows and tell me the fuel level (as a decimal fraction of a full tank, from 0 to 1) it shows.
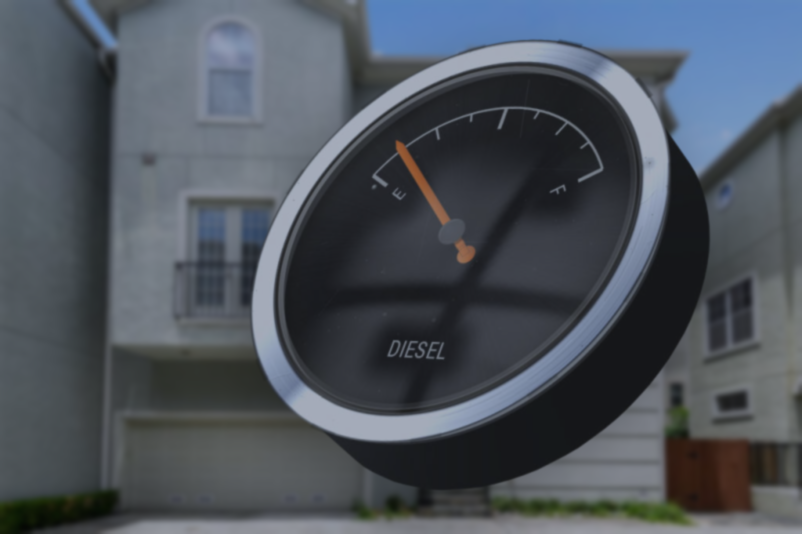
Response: 0.125
